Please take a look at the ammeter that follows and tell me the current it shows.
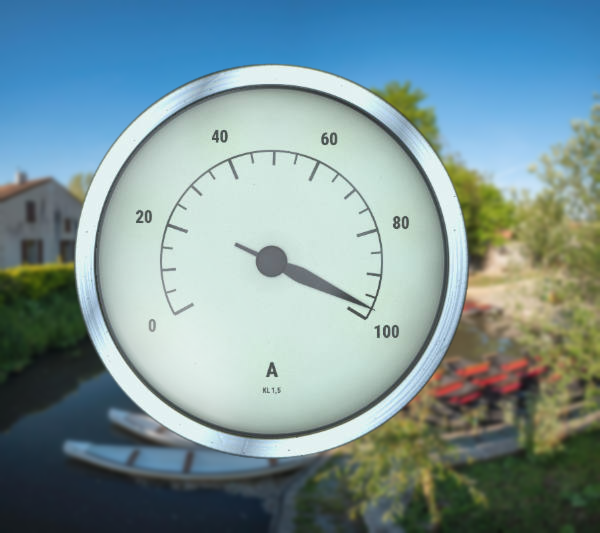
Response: 97.5 A
